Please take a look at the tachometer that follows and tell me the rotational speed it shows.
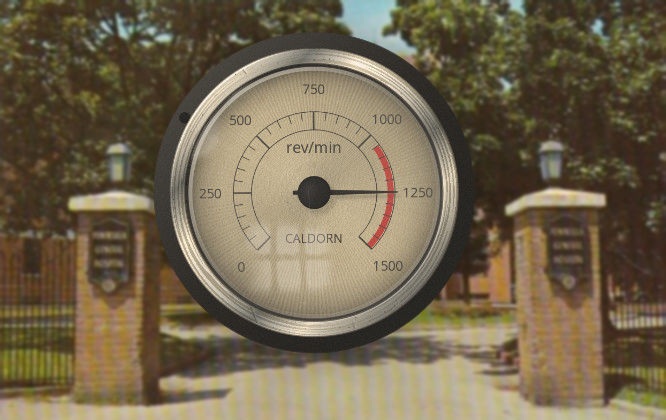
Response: 1250 rpm
